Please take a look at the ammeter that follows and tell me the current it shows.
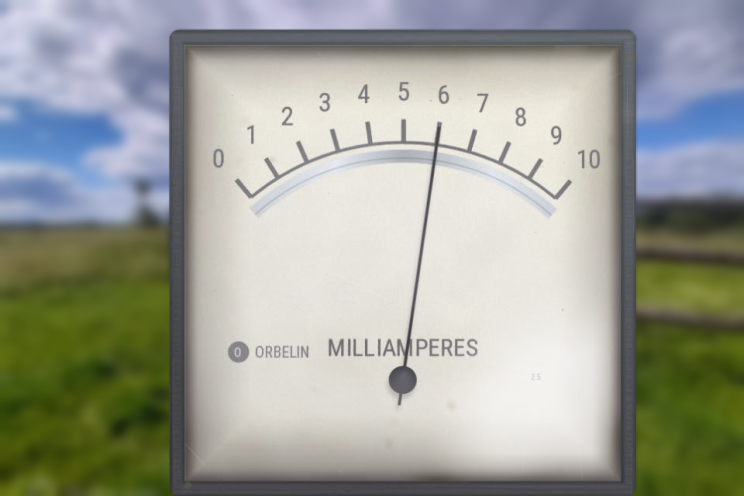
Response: 6 mA
